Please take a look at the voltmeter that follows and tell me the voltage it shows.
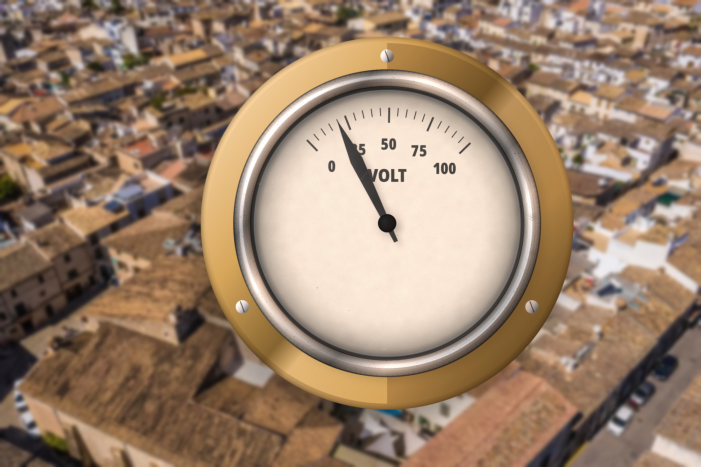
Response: 20 V
